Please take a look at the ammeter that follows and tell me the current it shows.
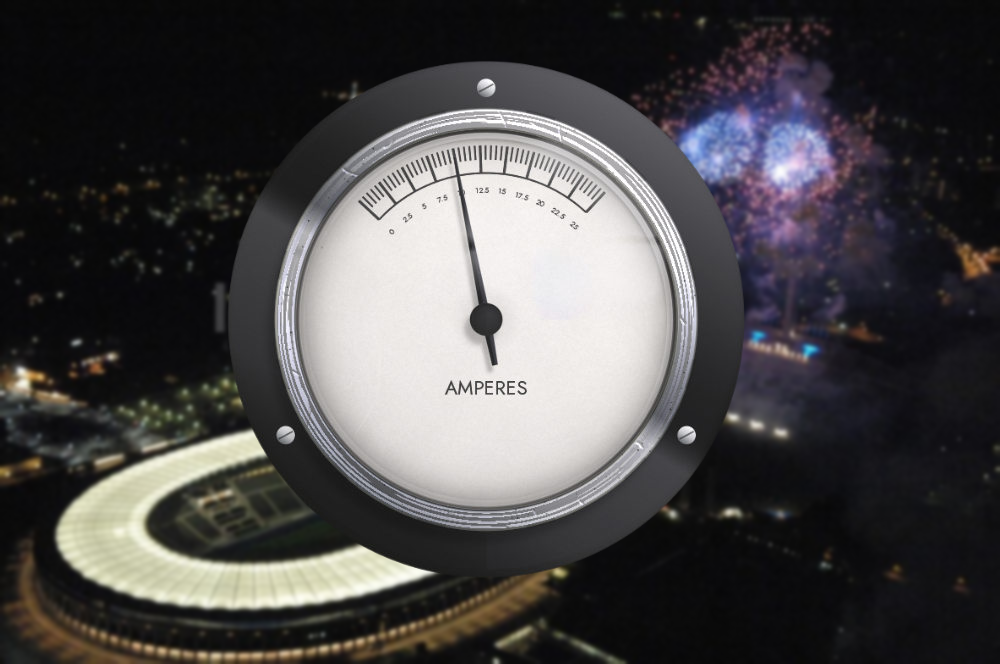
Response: 10 A
